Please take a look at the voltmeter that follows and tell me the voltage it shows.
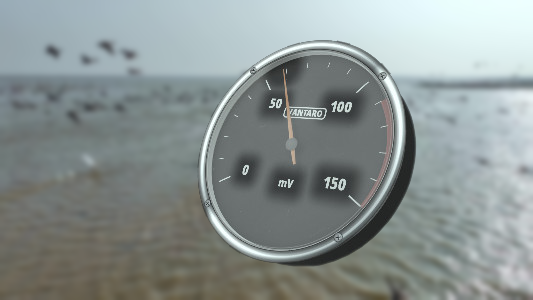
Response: 60 mV
